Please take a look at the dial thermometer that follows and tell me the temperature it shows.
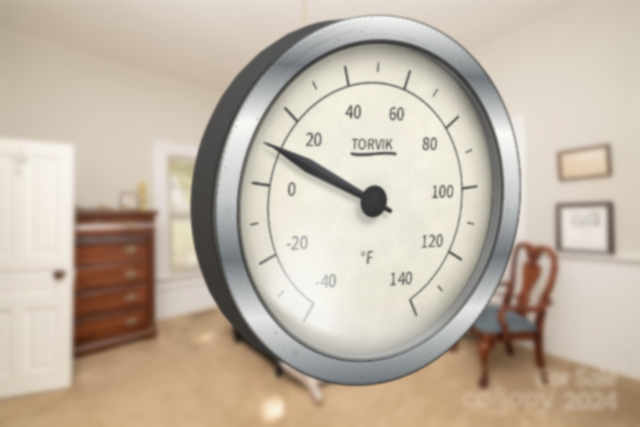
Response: 10 °F
